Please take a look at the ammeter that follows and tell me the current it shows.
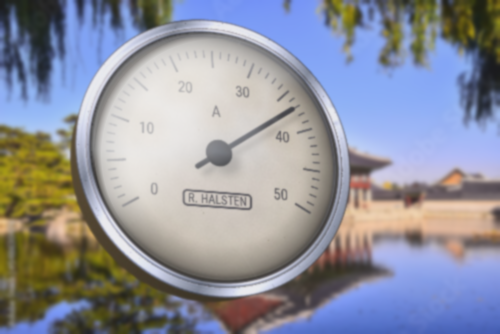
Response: 37 A
